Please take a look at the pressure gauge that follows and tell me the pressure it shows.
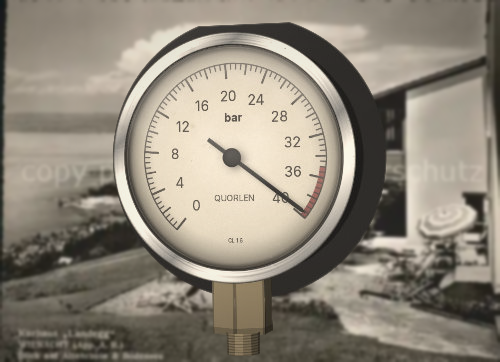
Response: 39.5 bar
